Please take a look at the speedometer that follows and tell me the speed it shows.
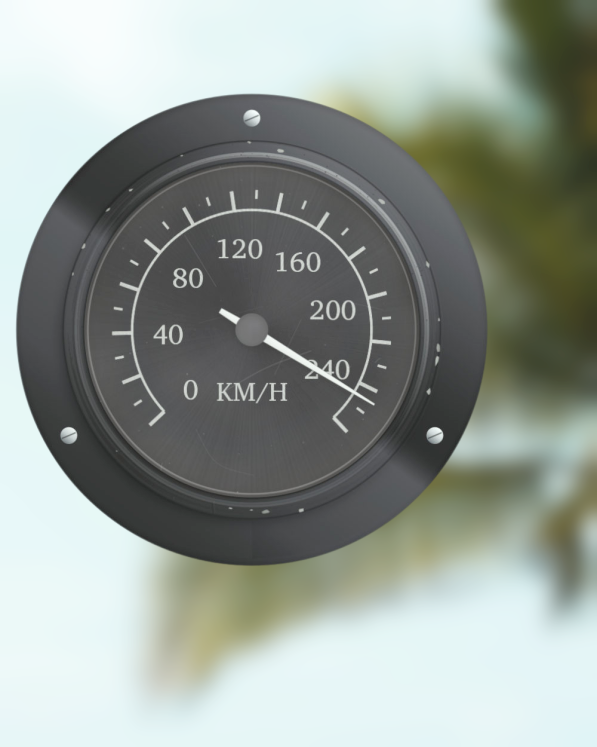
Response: 245 km/h
